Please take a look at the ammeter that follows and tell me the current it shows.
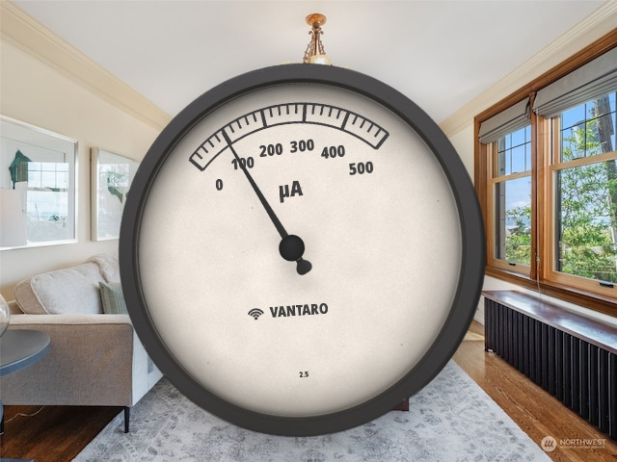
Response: 100 µA
